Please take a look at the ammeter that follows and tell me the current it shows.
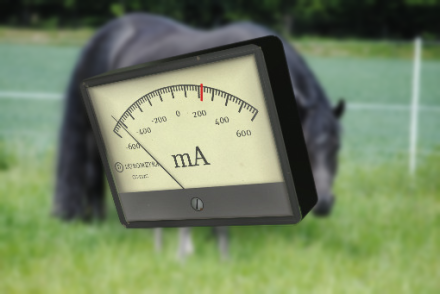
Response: -500 mA
